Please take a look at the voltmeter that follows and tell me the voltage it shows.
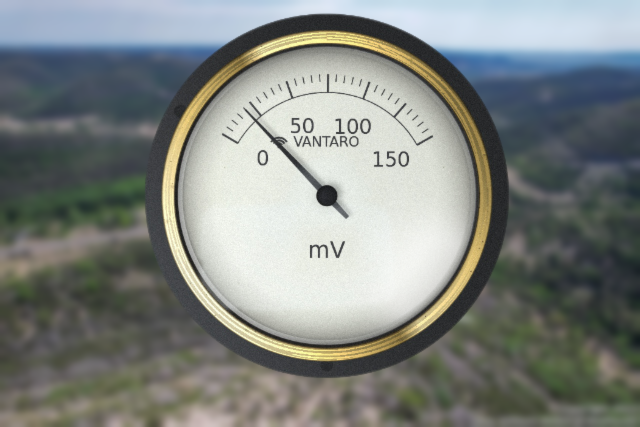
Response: 20 mV
